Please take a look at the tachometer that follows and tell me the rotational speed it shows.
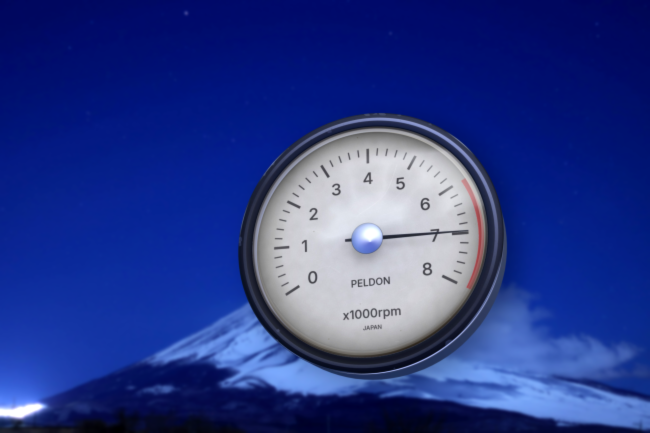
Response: 7000 rpm
